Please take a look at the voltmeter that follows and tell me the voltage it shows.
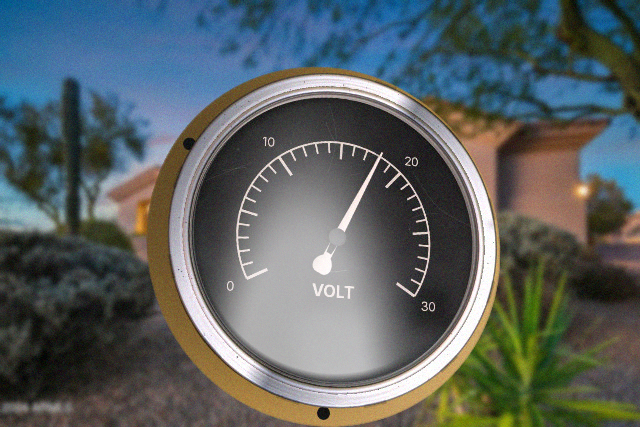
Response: 18 V
